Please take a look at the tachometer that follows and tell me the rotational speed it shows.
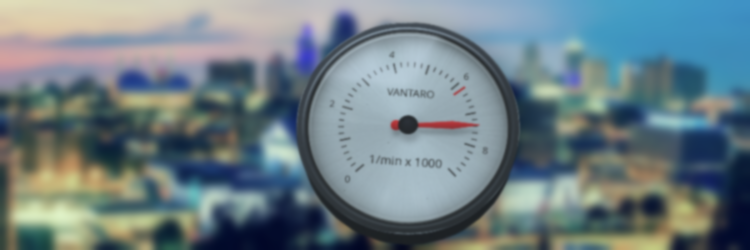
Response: 7400 rpm
